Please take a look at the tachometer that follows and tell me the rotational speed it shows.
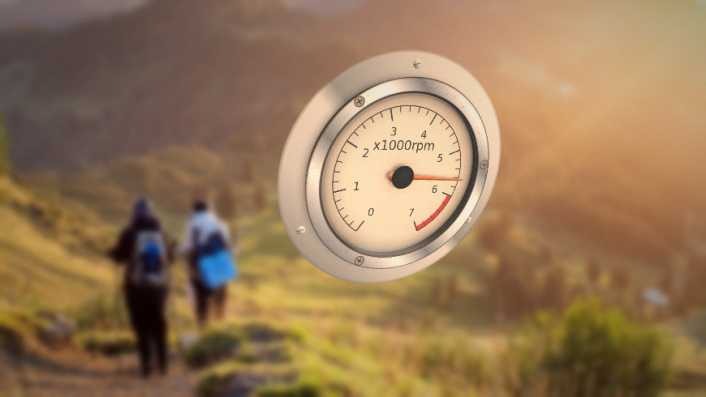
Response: 5600 rpm
